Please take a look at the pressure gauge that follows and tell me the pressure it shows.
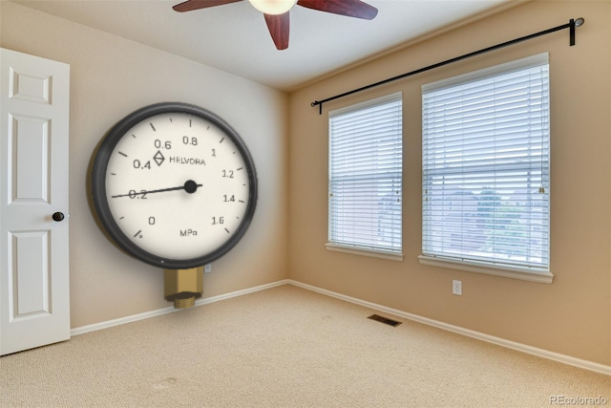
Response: 0.2 MPa
